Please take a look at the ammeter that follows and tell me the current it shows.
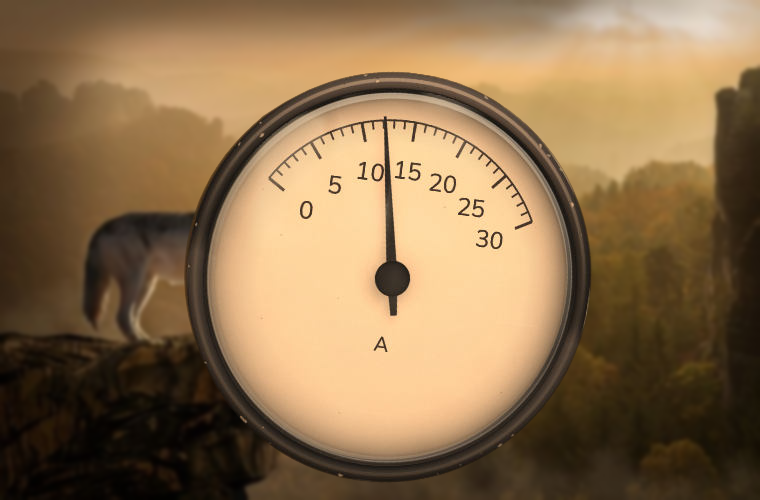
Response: 12 A
